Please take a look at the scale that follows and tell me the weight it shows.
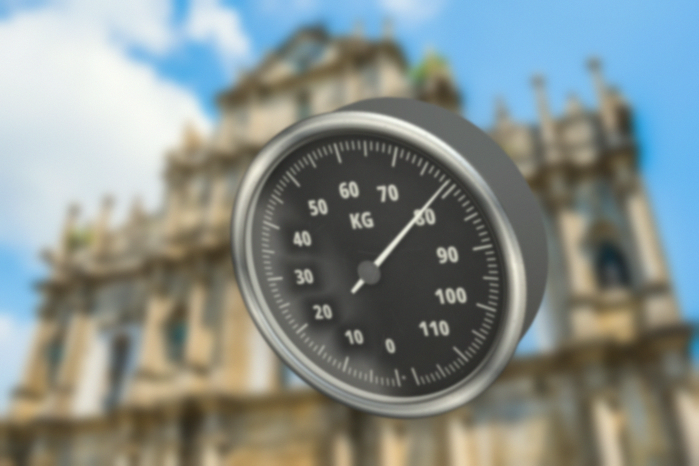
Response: 79 kg
